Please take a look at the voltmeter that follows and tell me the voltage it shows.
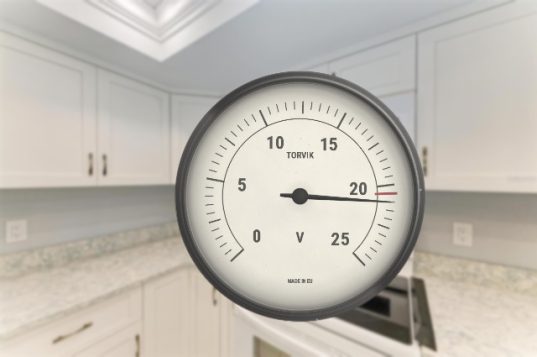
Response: 21 V
